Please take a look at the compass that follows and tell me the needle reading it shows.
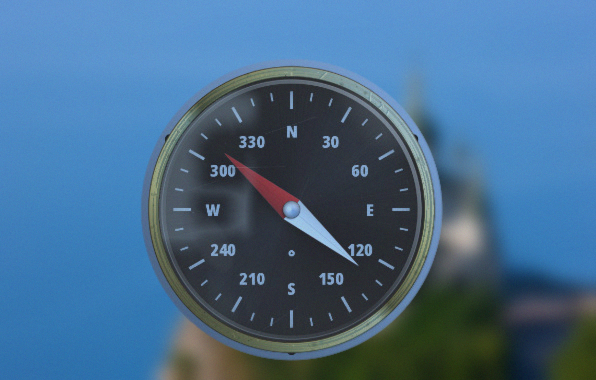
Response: 310 °
